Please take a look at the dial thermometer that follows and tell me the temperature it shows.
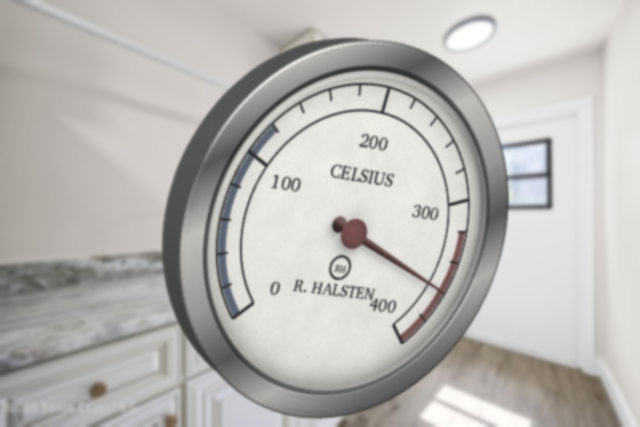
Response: 360 °C
